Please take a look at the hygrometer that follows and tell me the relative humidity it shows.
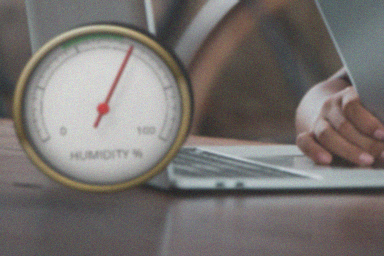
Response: 60 %
